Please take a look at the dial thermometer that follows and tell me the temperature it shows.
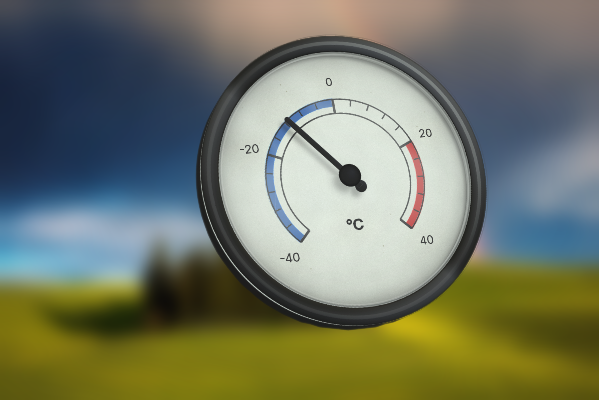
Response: -12 °C
